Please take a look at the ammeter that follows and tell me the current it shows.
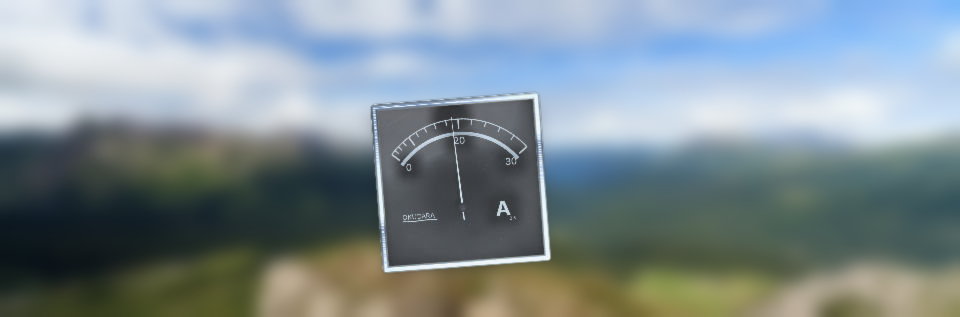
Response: 19 A
